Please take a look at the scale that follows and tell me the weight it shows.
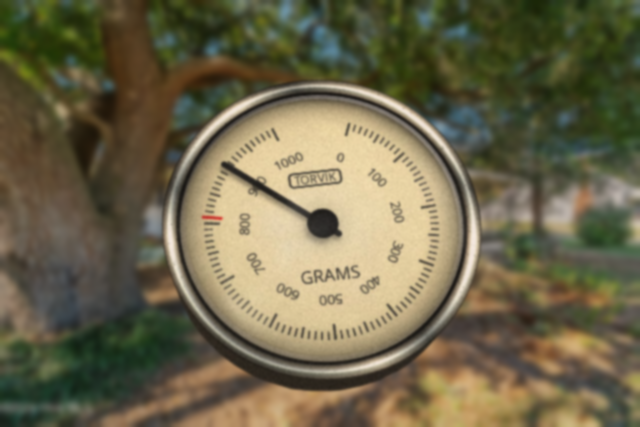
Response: 900 g
